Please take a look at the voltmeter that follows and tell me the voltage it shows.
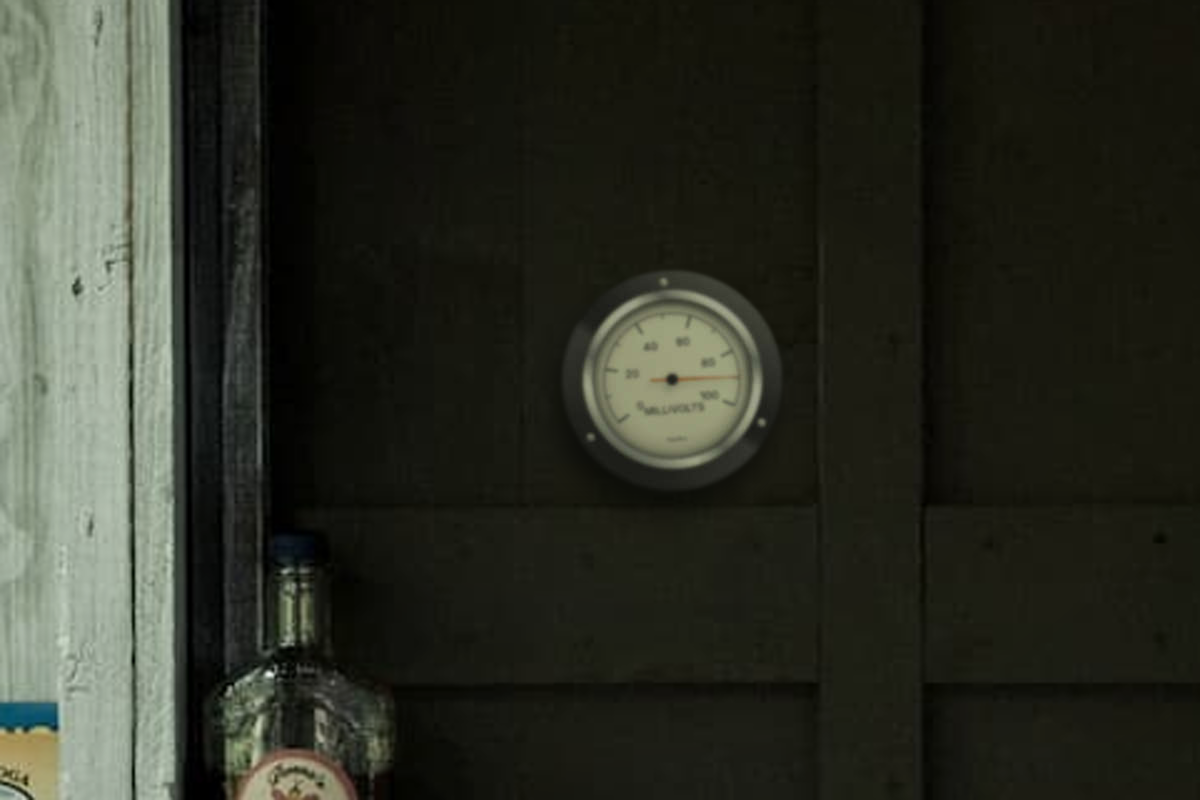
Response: 90 mV
